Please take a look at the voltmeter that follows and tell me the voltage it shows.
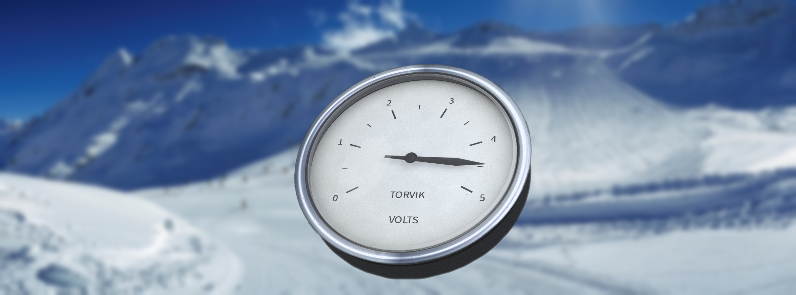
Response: 4.5 V
